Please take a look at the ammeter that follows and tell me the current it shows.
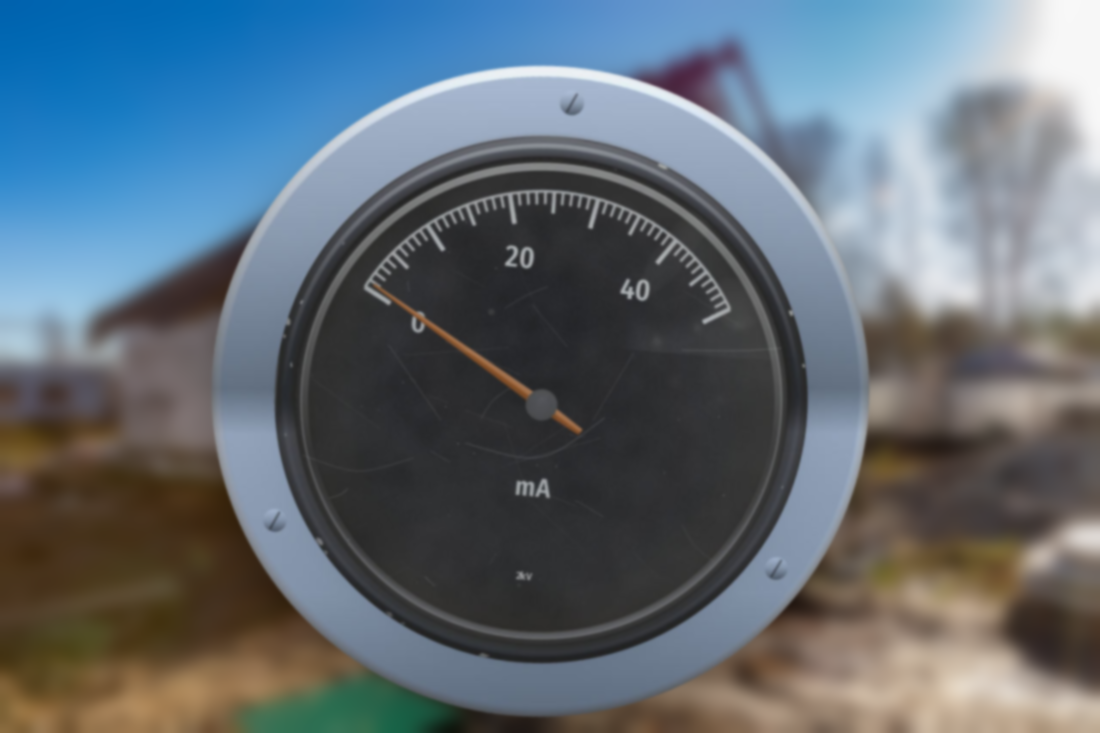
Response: 1 mA
